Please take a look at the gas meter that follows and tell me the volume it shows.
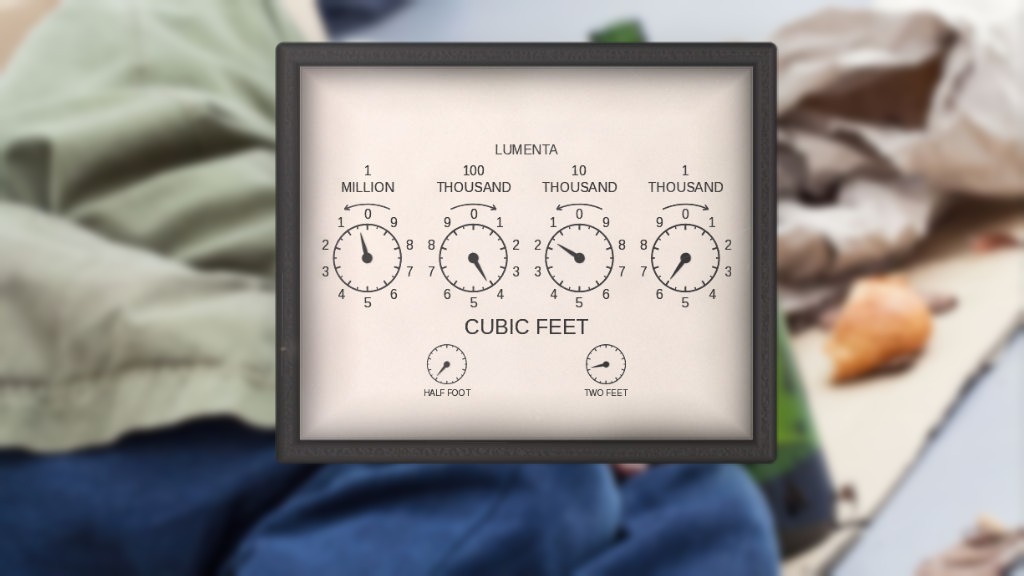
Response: 41600 ft³
